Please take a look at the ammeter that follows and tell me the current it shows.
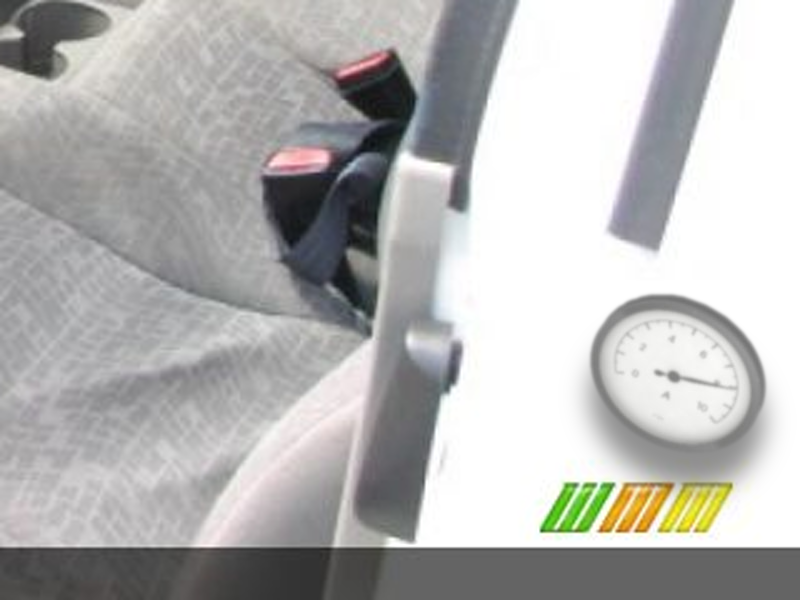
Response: 8 A
